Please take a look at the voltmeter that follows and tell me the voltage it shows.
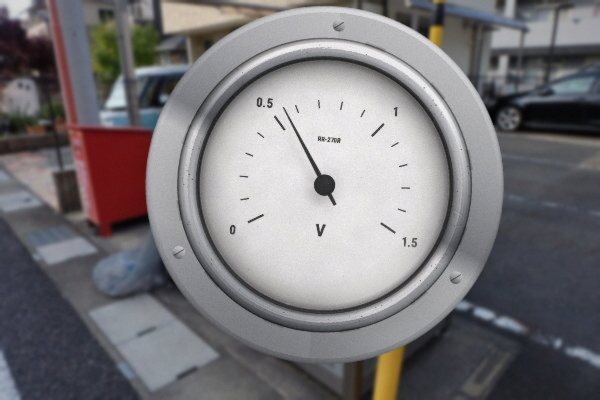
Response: 0.55 V
